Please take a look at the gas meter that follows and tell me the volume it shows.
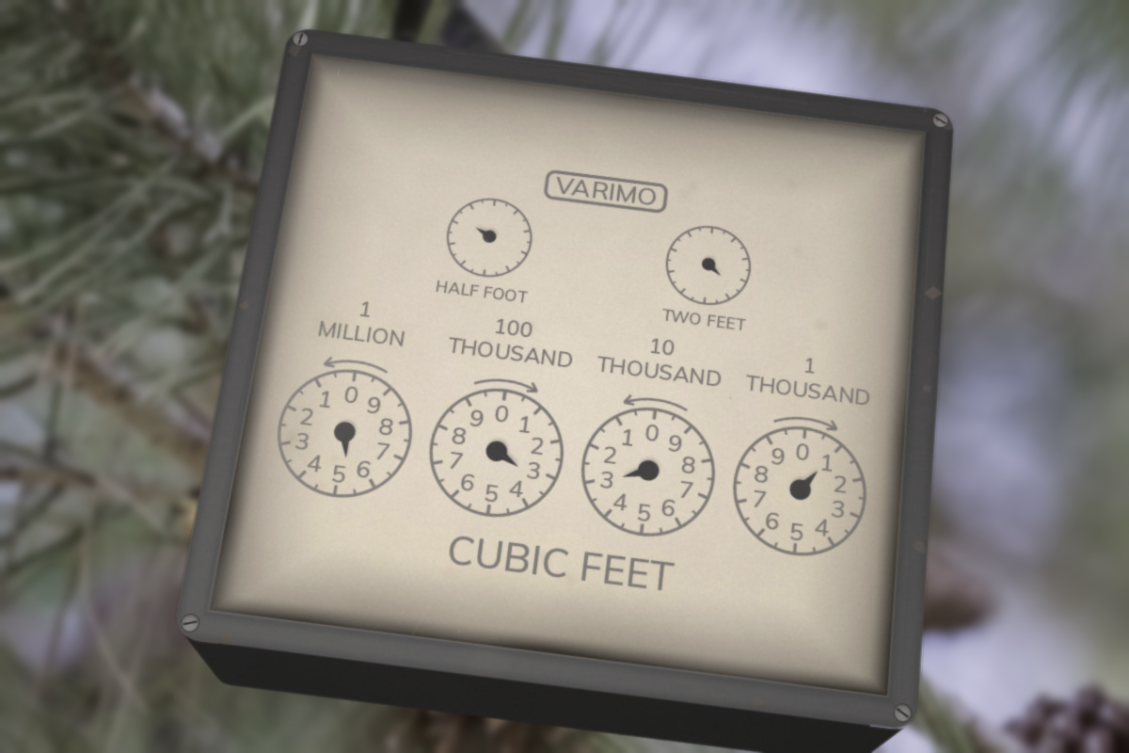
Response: 533100 ft³
